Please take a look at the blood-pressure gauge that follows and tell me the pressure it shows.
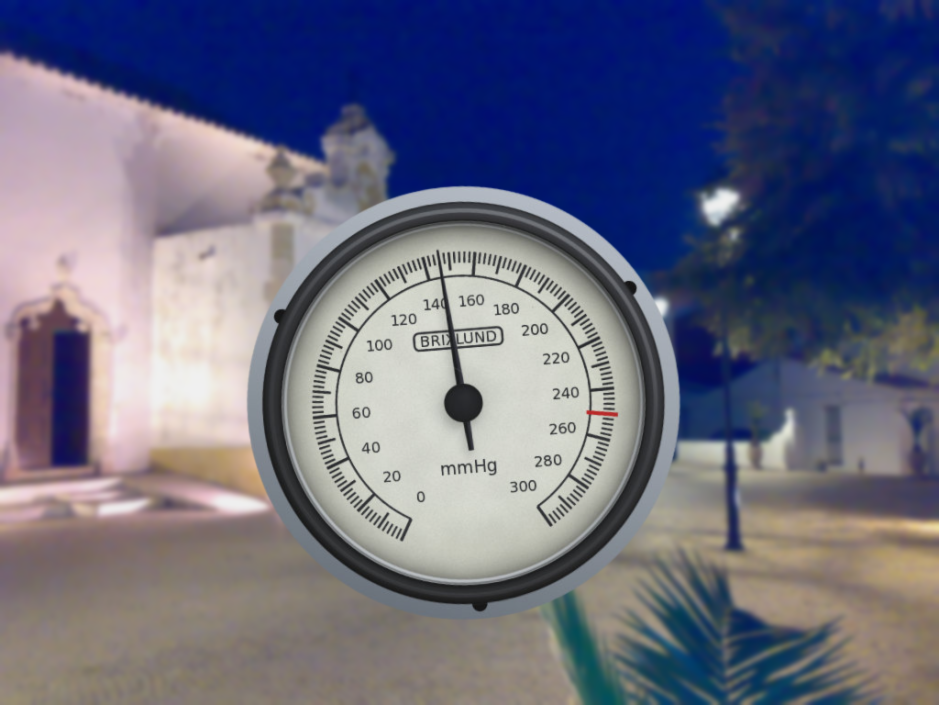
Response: 146 mmHg
